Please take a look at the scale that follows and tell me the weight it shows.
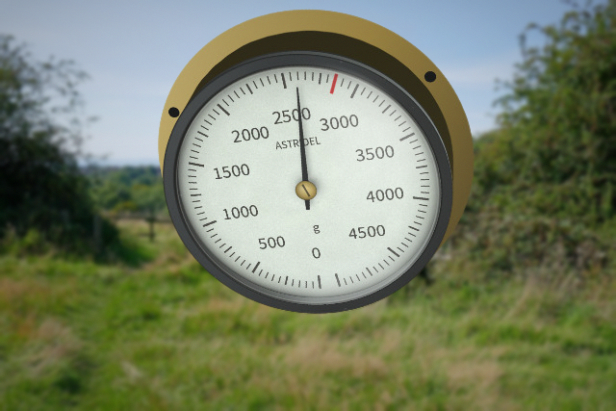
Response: 2600 g
